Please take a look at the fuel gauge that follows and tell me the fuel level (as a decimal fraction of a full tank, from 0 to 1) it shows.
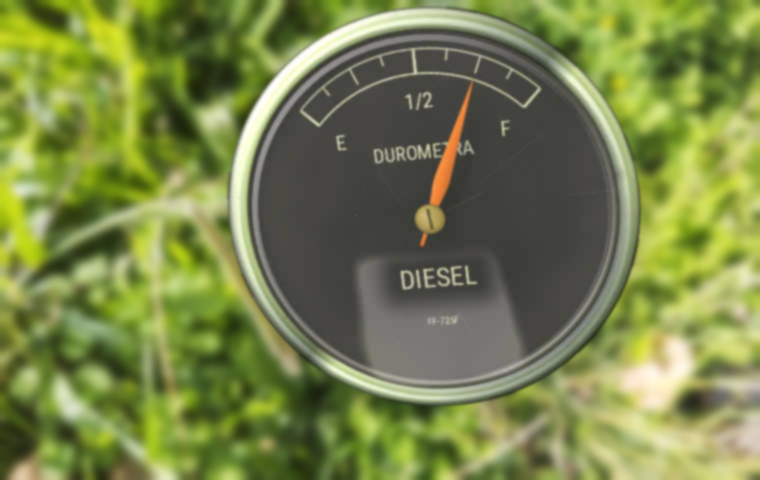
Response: 0.75
